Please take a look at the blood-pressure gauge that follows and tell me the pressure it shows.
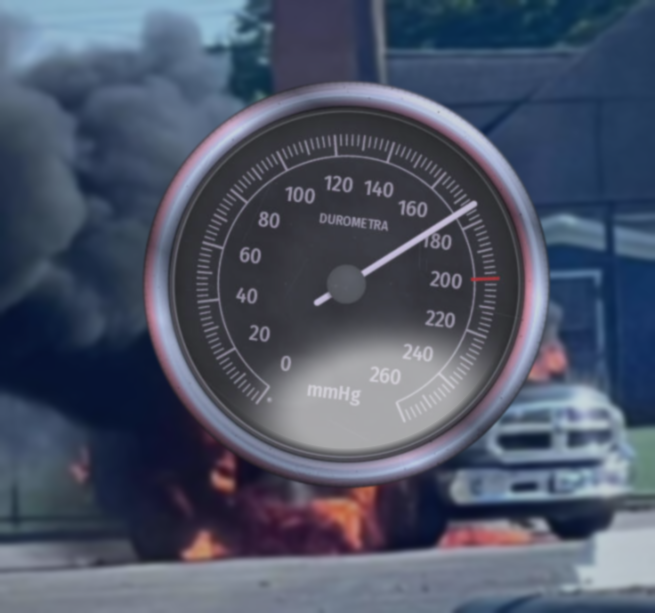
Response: 174 mmHg
